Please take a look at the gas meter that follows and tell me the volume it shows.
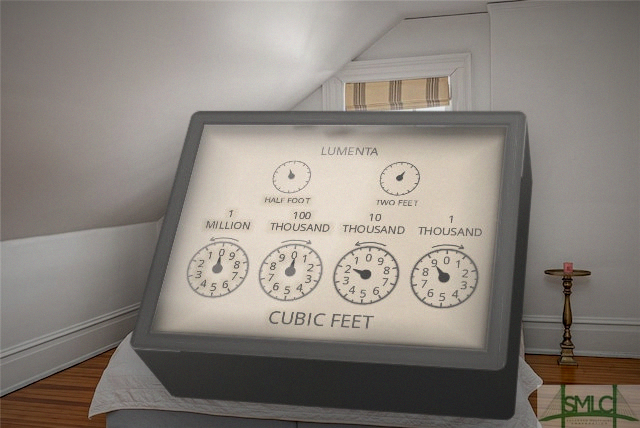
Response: 1900 ft³
